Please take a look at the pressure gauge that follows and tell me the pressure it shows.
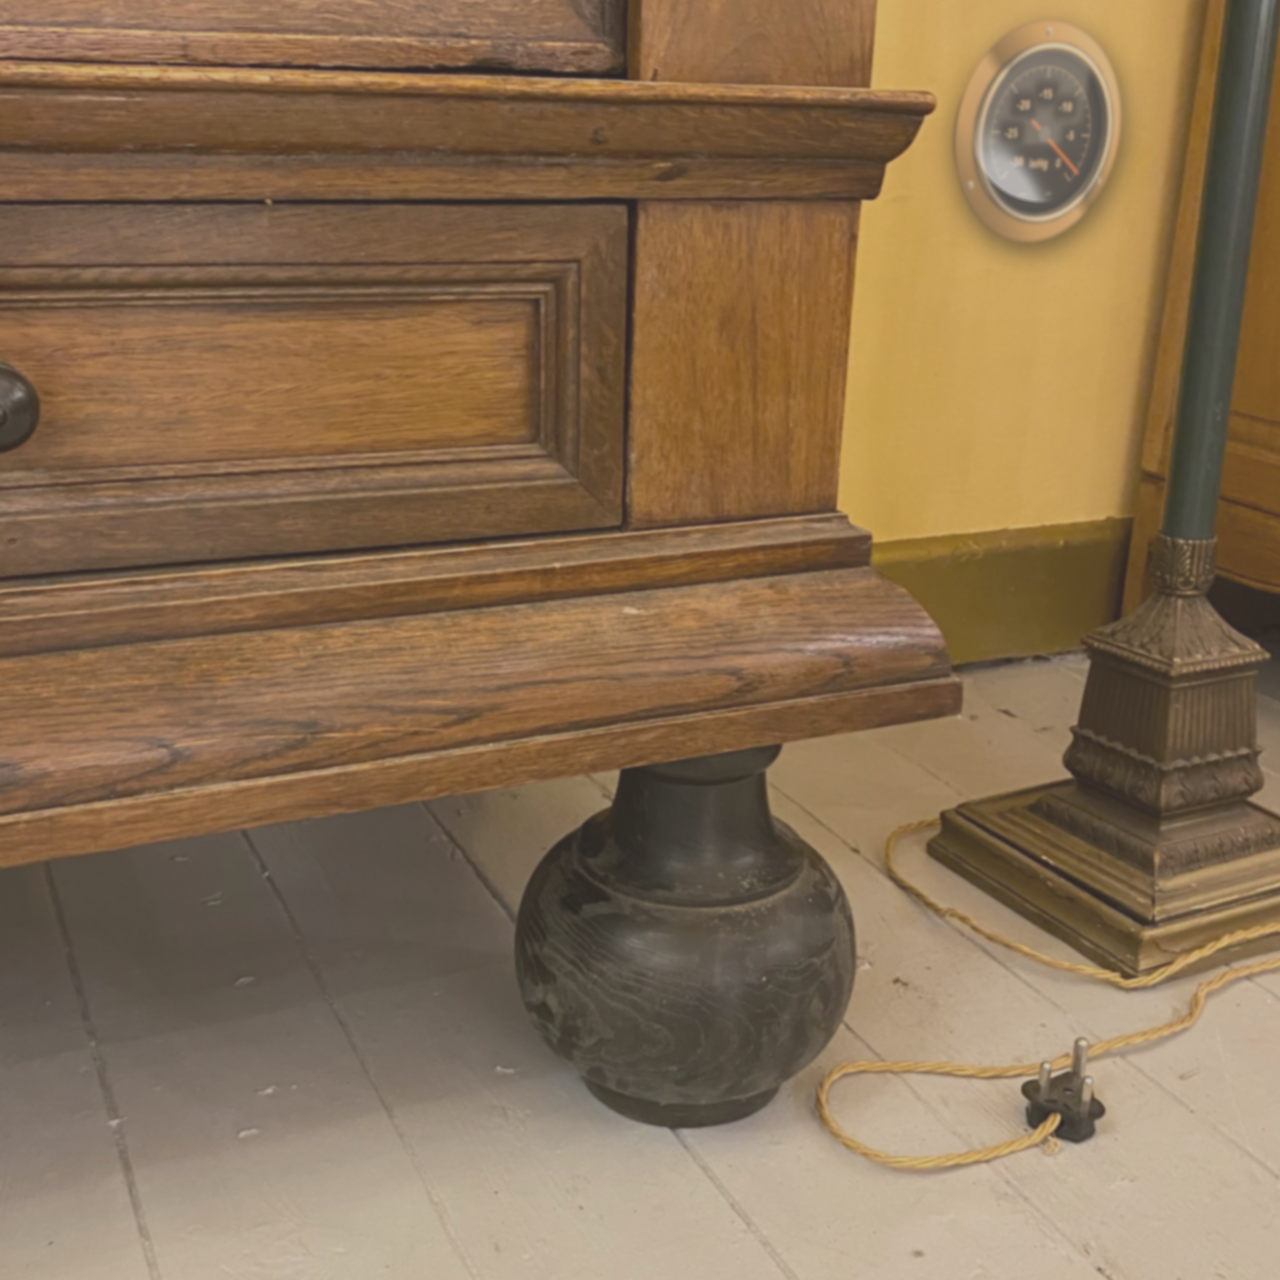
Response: -1 inHg
